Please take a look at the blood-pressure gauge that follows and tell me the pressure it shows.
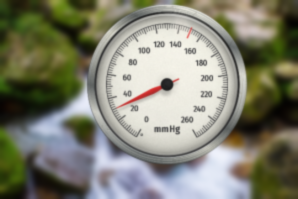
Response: 30 mmHg
